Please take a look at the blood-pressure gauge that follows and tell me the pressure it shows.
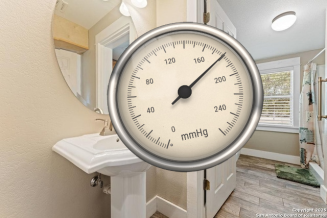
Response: 180 mmHg
